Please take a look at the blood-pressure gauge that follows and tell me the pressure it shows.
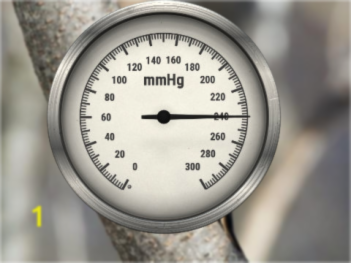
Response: 240 mmHg
